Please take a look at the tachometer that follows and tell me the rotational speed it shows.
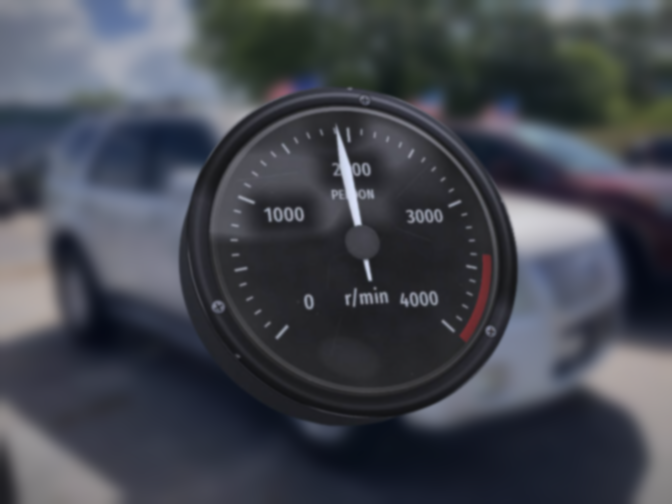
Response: 1900 rpm
